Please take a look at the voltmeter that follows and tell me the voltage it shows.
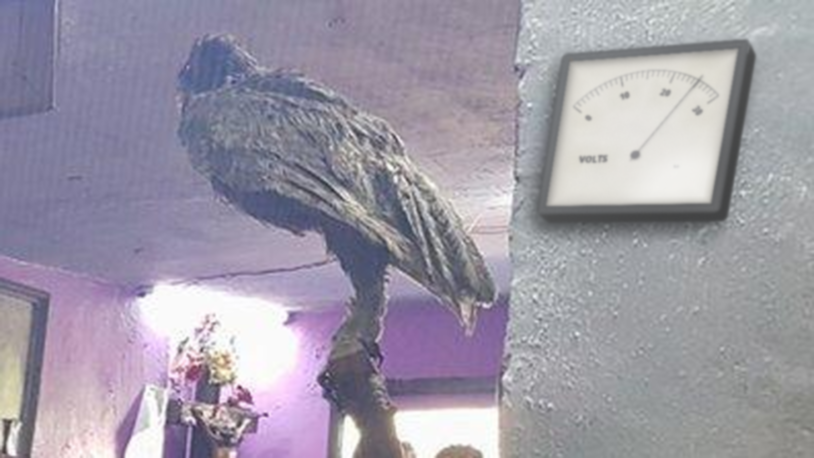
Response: 25 V
